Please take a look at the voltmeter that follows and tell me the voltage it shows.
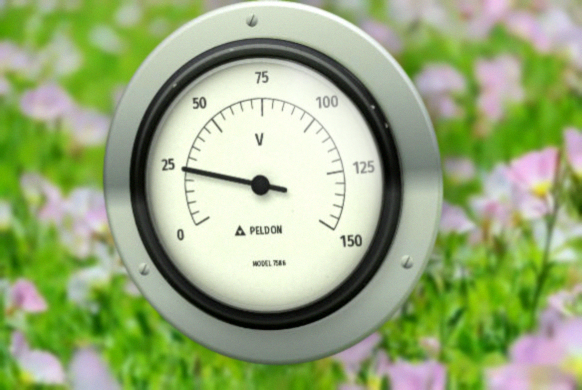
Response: 25 V
